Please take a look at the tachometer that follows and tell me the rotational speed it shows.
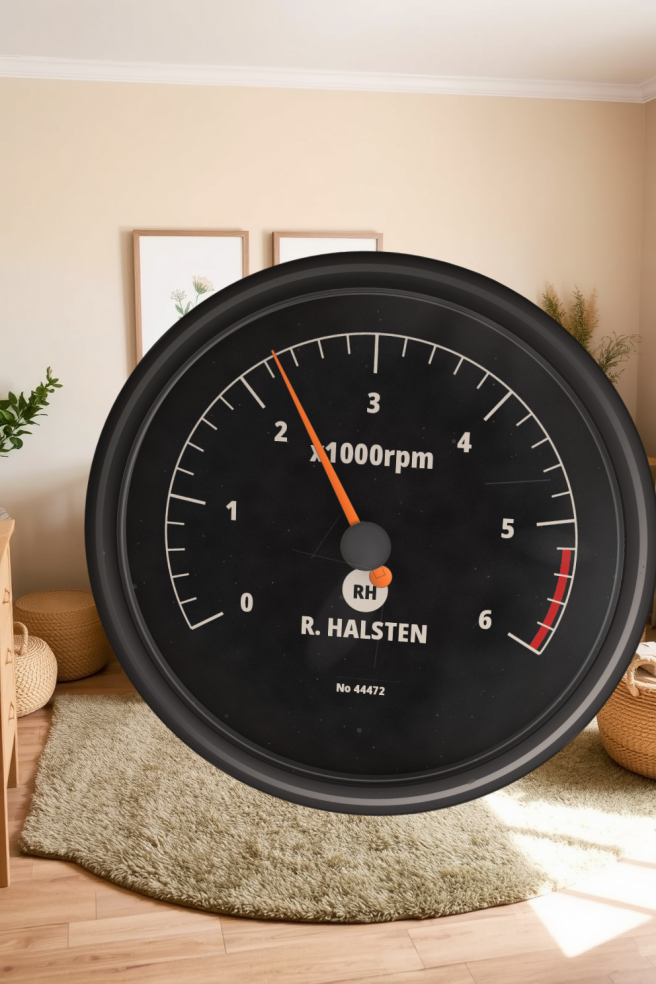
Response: 2300 rpm
